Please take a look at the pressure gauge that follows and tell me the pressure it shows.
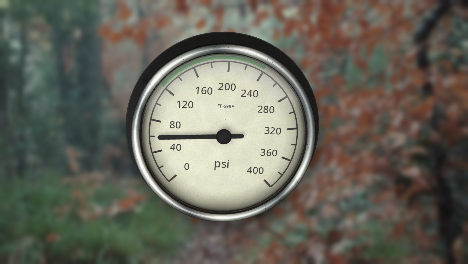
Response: 60 psi
